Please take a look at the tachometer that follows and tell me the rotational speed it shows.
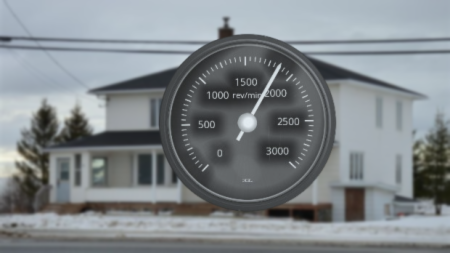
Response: 1850 rpm
